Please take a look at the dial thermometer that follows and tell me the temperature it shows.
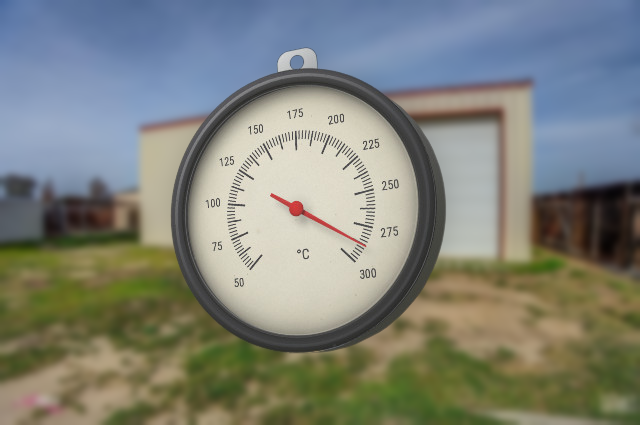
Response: 287.5 °C
